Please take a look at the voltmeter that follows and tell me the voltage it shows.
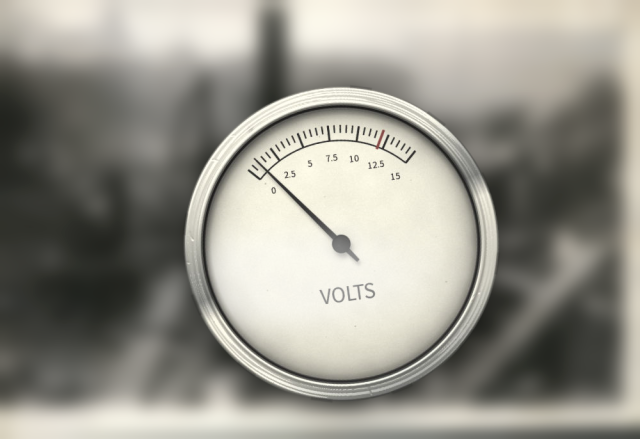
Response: 1 V
